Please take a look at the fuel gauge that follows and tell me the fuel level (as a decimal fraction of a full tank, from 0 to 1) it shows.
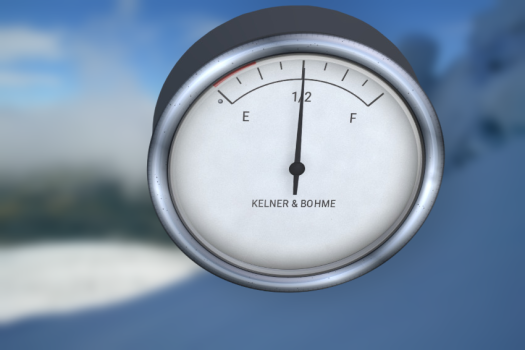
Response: 0.5
